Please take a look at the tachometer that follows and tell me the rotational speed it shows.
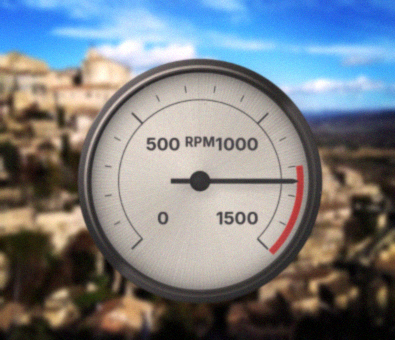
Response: 1250 rpm
